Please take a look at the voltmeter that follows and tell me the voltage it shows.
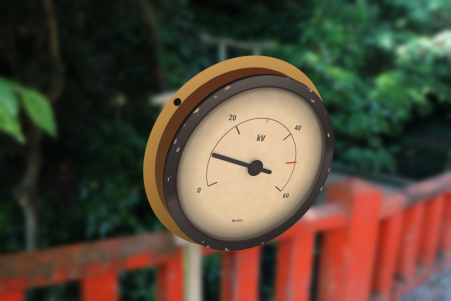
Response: 10 kV
